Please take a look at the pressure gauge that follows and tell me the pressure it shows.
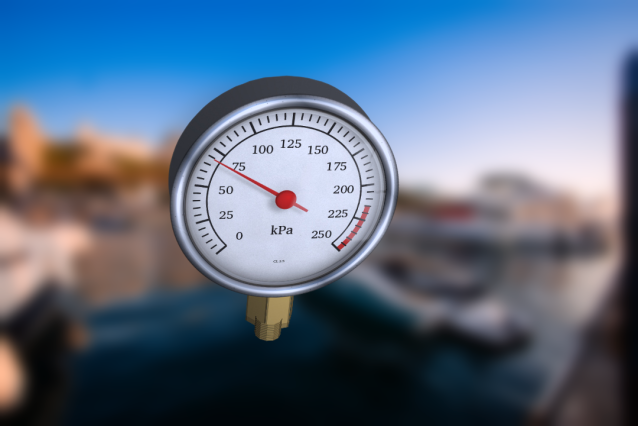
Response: 70 kPa
